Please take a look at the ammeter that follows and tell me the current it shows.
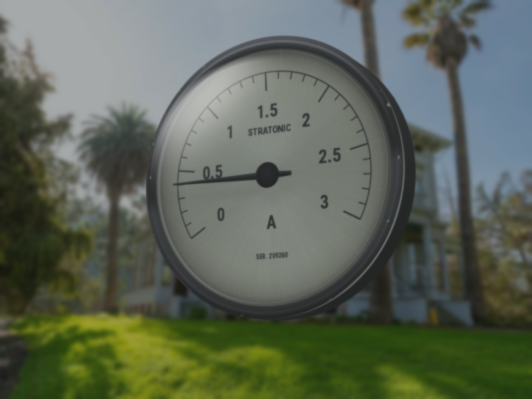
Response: 0.4 A
